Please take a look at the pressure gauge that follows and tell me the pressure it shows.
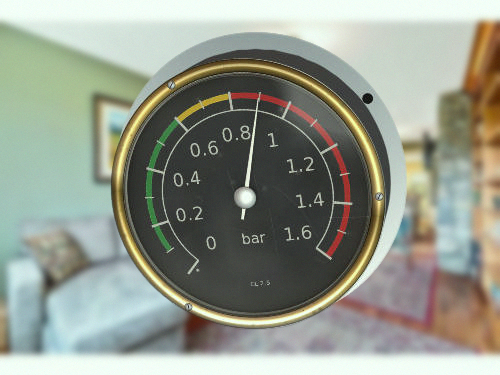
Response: 0.9 bar
